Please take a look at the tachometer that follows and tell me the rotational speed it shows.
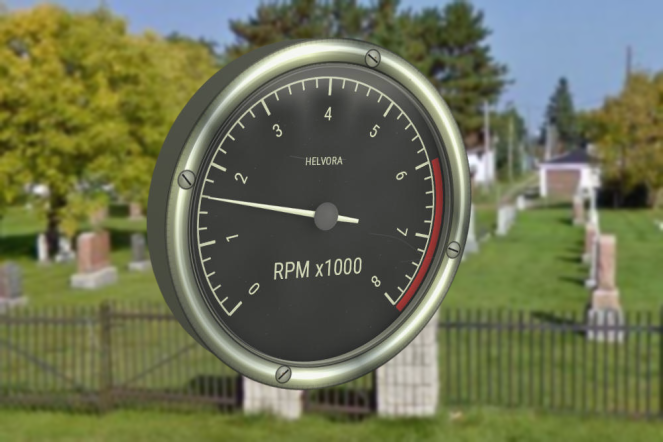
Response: 1600 rpm
